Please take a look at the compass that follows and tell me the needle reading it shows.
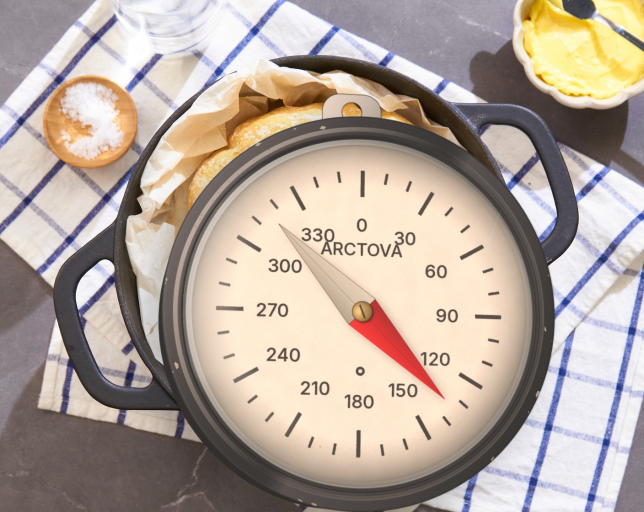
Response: 135 °
